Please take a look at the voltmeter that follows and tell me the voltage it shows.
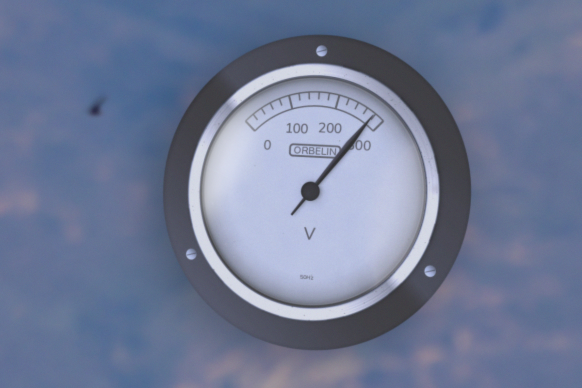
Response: 280 V
